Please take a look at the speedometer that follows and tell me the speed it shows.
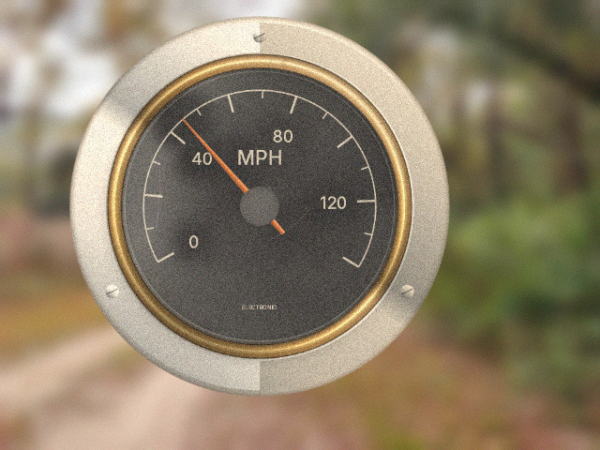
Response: 45 mph
